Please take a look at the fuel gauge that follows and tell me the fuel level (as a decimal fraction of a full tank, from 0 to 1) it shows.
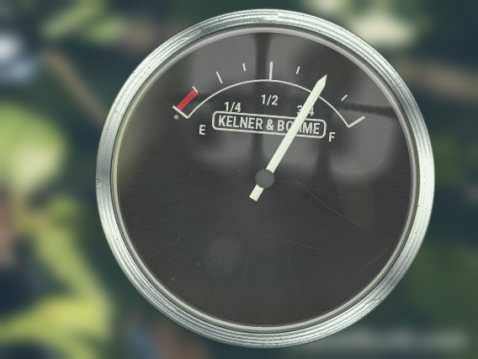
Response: 0.75
